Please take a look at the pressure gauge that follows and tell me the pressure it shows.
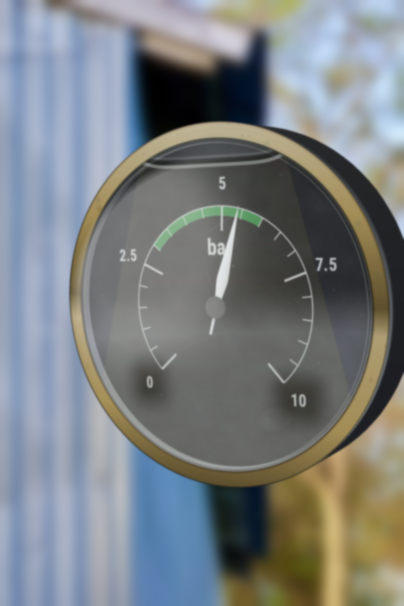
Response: 5.5 bar
